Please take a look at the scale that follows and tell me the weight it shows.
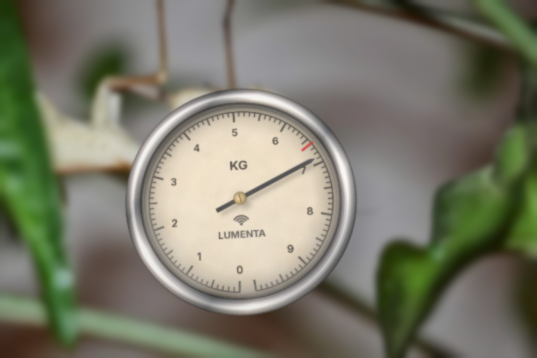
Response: 6.9 kg
